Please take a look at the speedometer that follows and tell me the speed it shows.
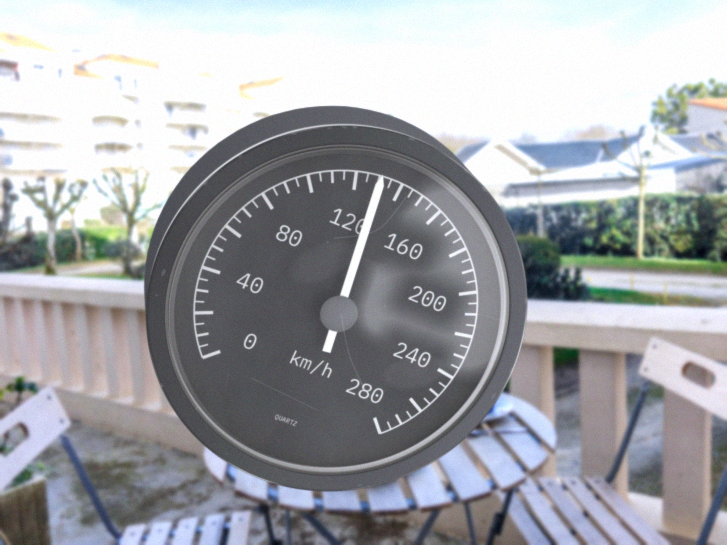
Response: 130 km/h
